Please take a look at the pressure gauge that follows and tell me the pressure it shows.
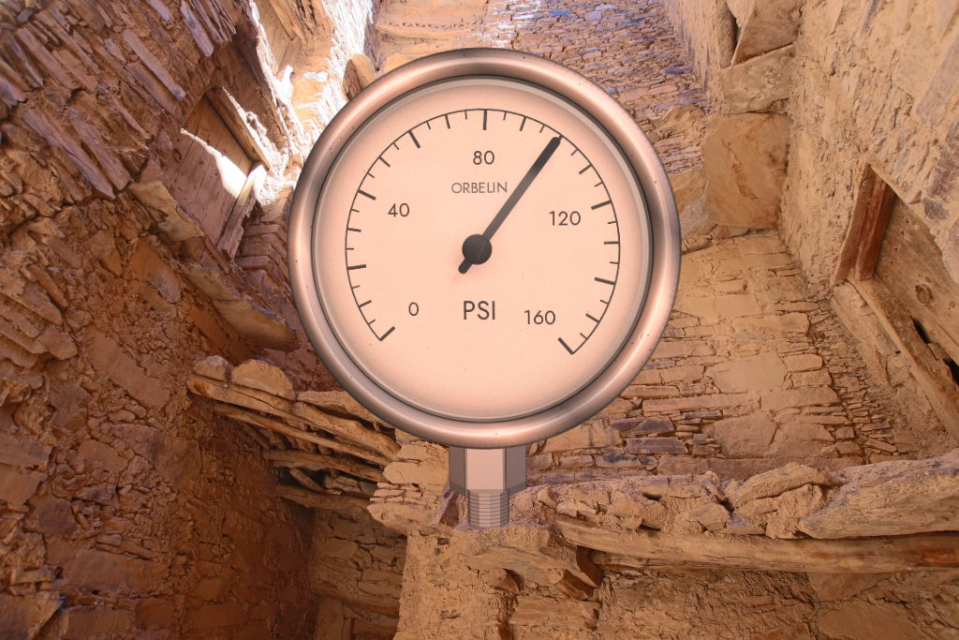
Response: 100 psi
